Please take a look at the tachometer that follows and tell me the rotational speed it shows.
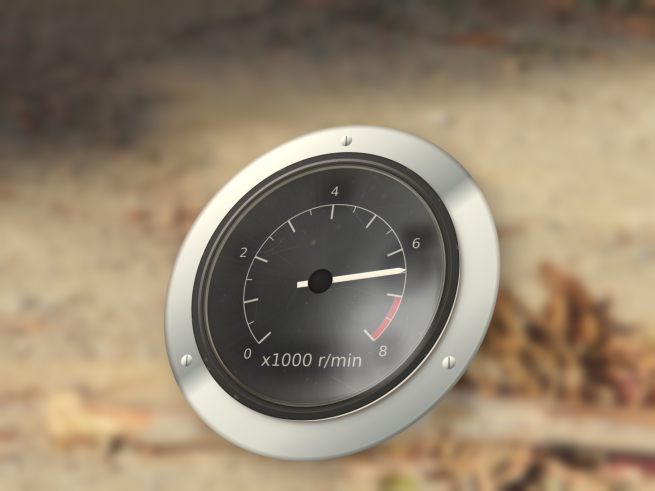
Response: 6500 rpm
